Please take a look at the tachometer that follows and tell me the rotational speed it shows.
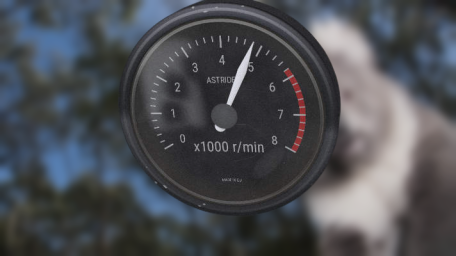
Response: 4800 rpm
